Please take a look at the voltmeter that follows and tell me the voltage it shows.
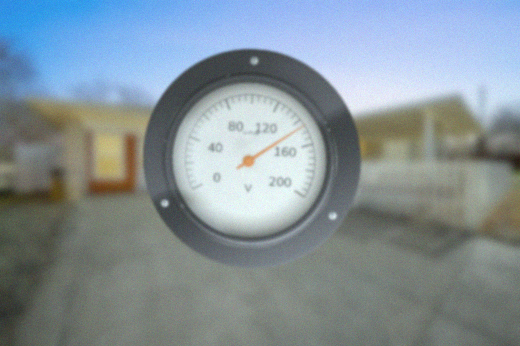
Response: 145 V
